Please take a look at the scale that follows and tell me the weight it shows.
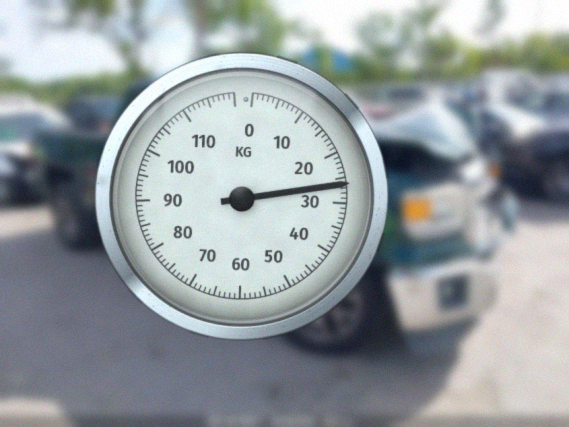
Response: 26 kg
